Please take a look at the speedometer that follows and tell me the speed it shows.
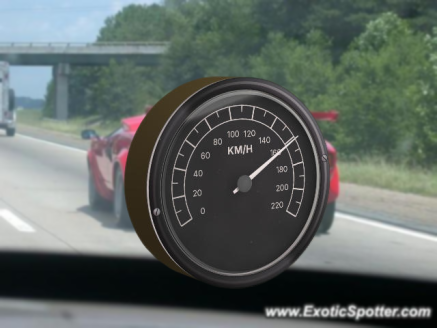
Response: 160 km/h
